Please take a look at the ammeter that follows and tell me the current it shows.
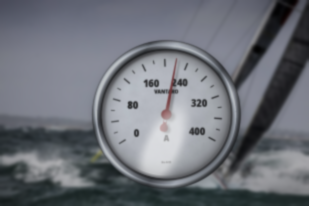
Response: 220 A
